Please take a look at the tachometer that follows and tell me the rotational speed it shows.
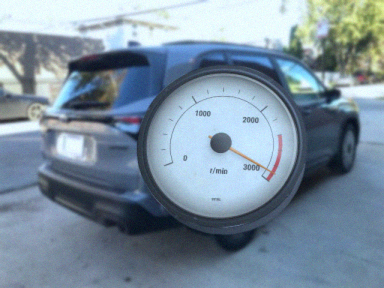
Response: 2900 rpm
